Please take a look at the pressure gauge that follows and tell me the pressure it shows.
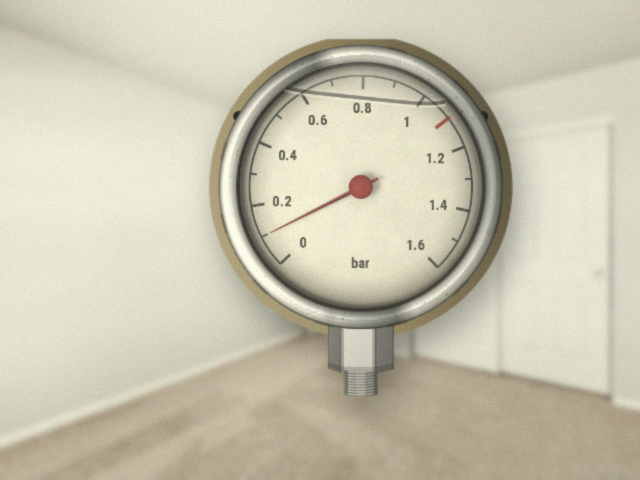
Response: 0.1 bar
